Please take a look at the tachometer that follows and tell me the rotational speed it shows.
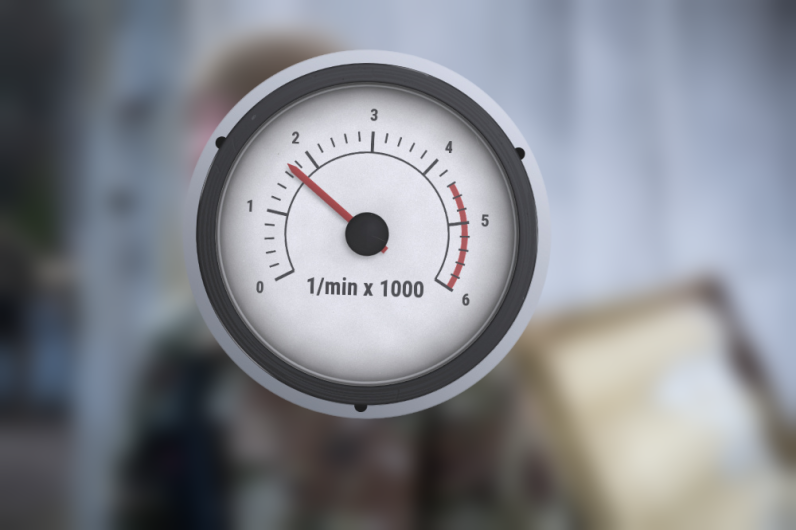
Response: 1700 rpm
